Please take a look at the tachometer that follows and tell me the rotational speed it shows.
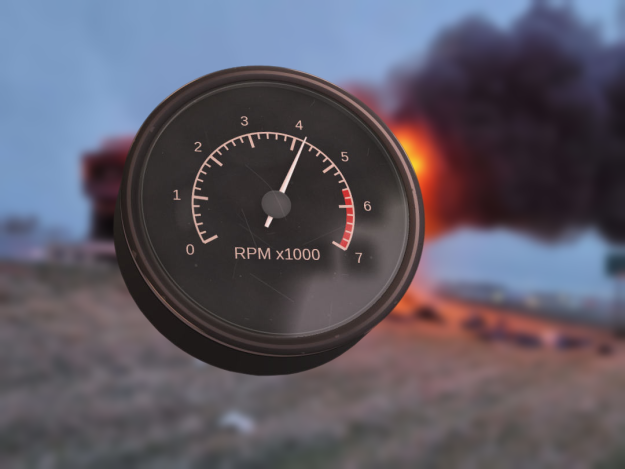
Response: 4200 rpm
